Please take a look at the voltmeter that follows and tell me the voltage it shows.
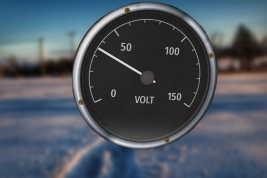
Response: 35 V
